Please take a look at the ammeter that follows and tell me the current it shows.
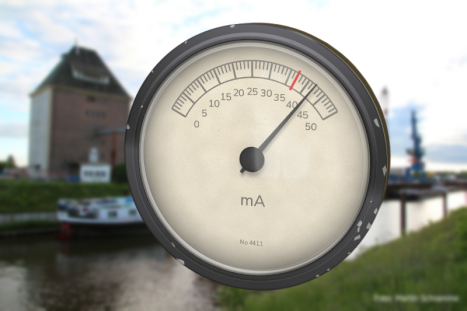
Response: 42 mA
